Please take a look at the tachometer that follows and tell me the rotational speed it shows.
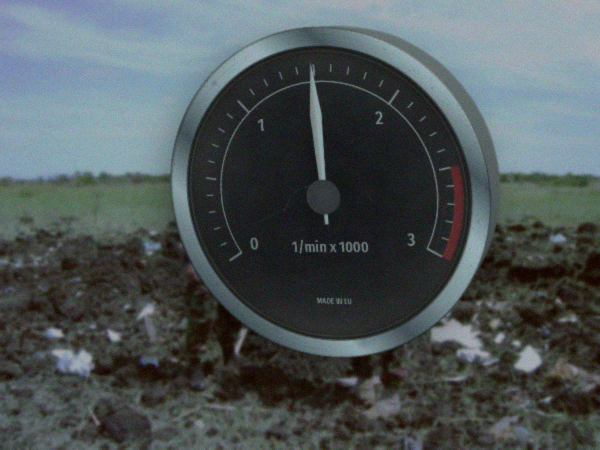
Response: 1500 rpm
